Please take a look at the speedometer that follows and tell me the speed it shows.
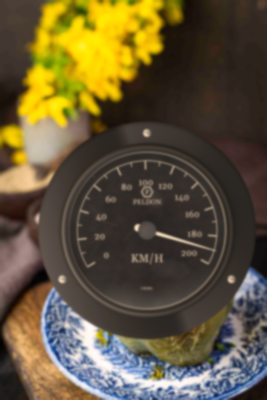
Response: 190 km/h
